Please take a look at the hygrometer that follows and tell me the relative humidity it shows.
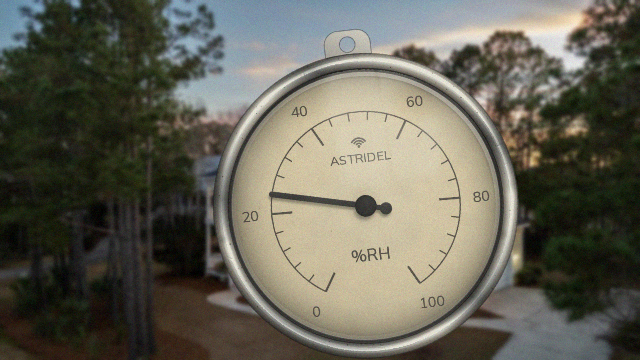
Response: 24 %
